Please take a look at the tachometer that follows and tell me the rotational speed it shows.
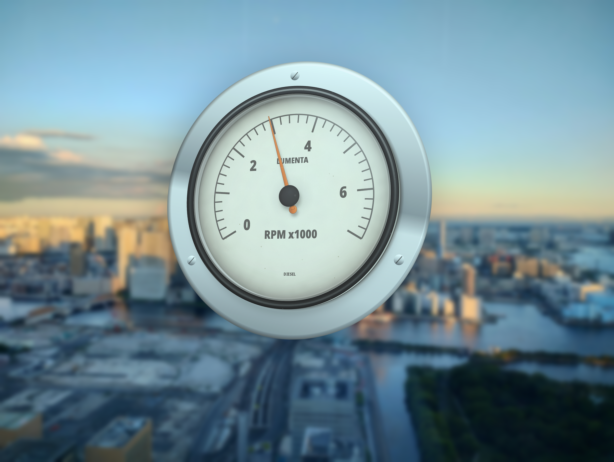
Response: 3000 rpm
